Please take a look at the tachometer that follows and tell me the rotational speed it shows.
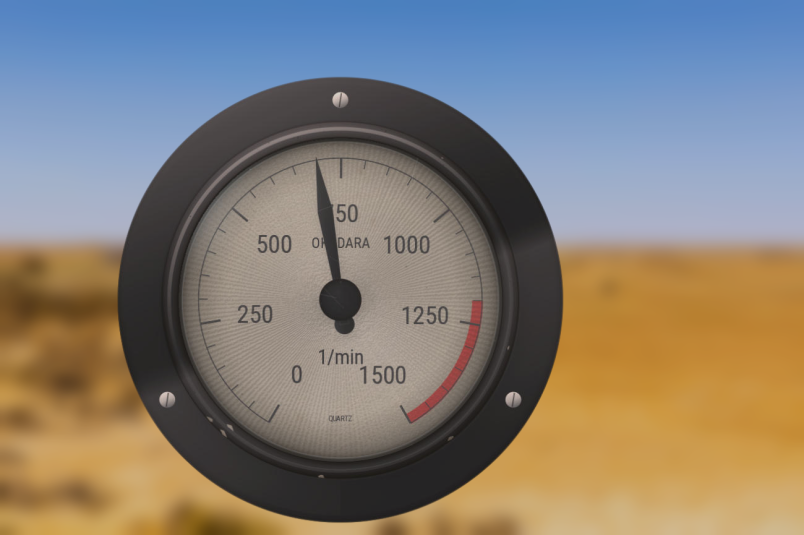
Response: 700 rpm
